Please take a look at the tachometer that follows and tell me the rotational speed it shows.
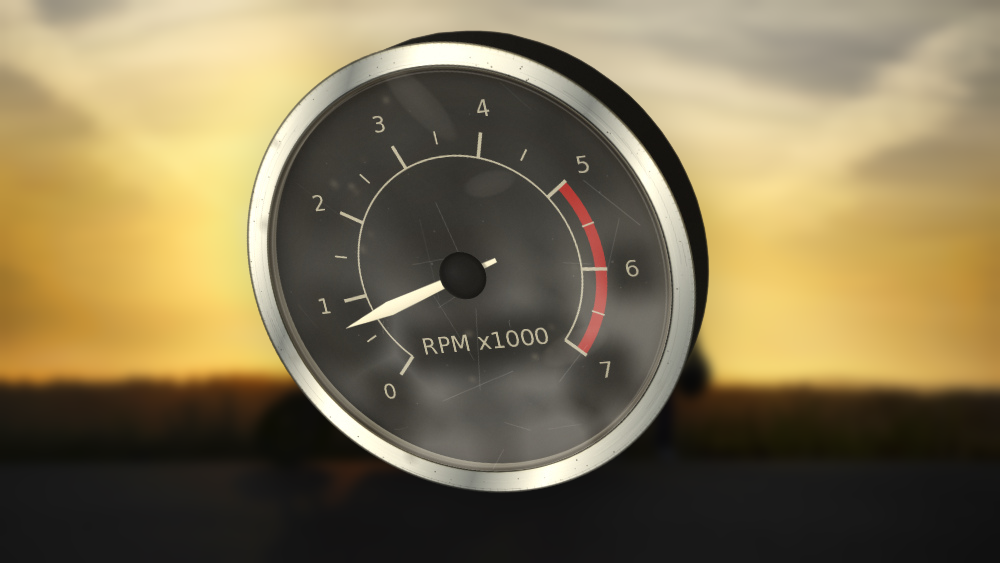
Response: 750 rpm
